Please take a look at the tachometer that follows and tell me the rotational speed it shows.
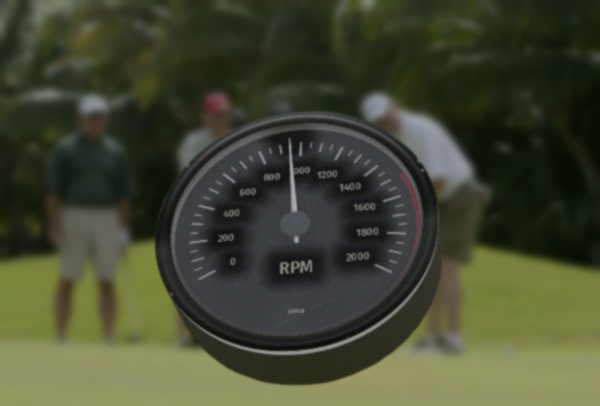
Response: 950 rpm
